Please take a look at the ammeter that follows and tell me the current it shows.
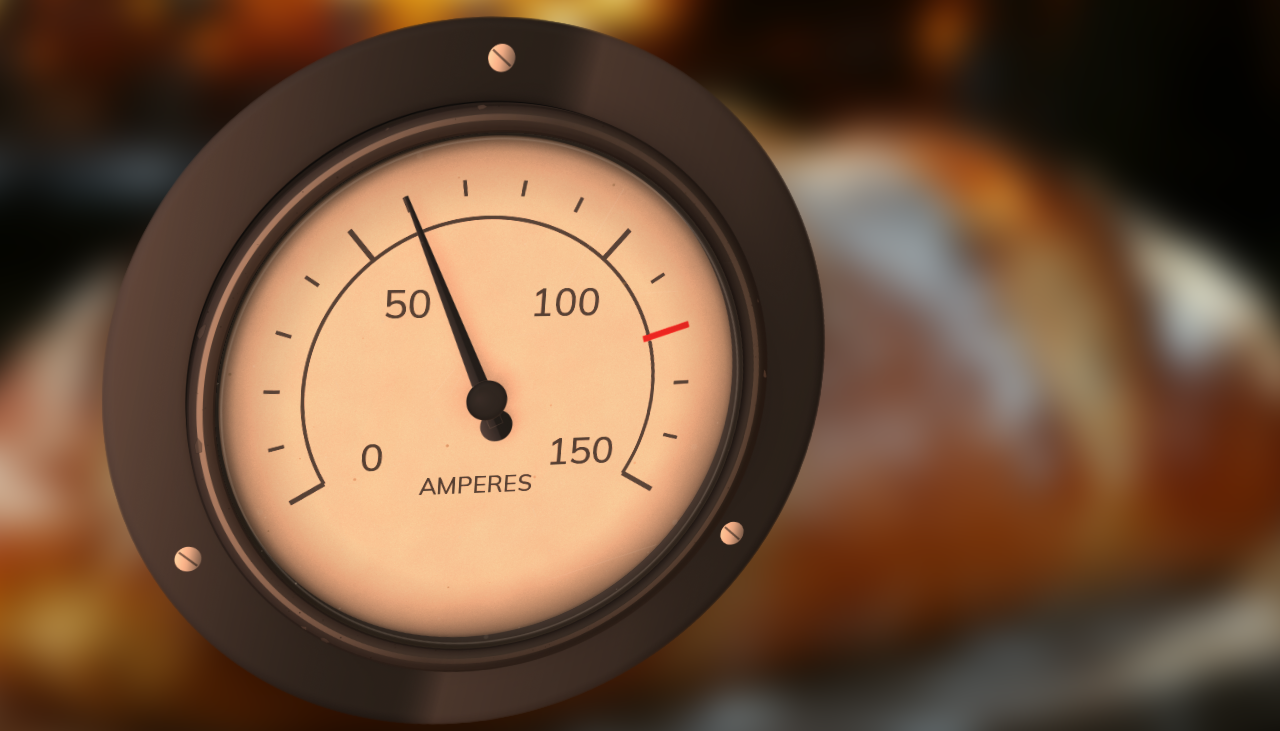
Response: 60 A
